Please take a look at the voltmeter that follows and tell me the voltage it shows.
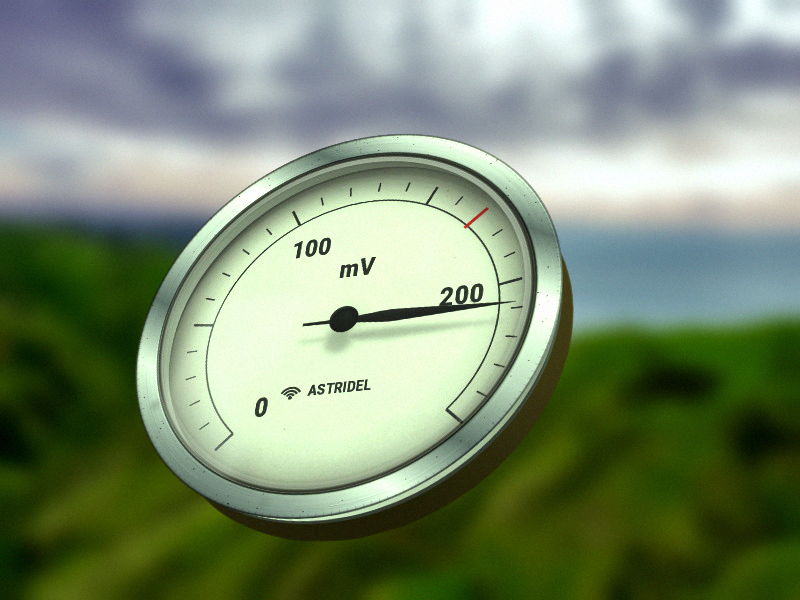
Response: 210 mV
